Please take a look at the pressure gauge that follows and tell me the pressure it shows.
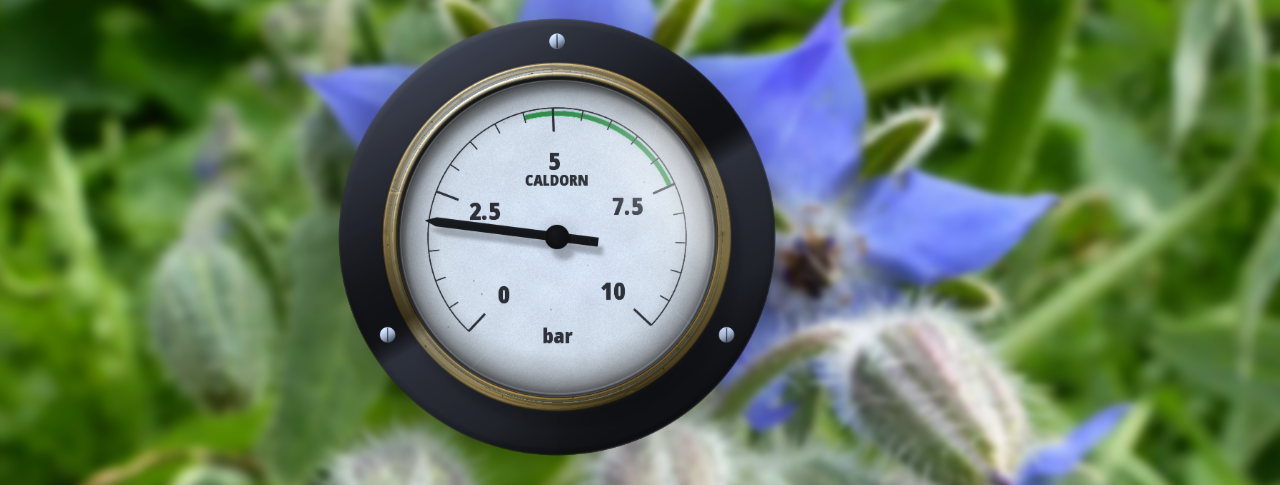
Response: 2 bar
